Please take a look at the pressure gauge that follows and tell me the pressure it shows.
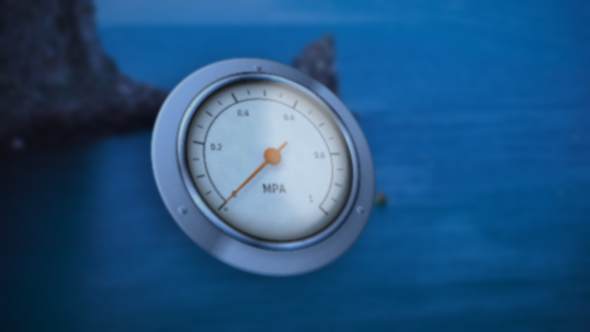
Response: 0 MPa
